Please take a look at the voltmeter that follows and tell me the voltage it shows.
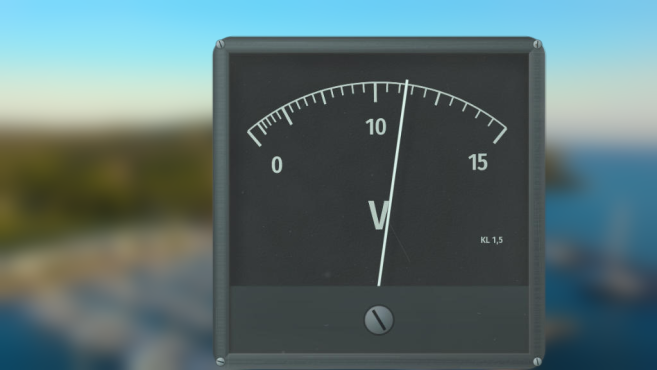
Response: 11.25 V
